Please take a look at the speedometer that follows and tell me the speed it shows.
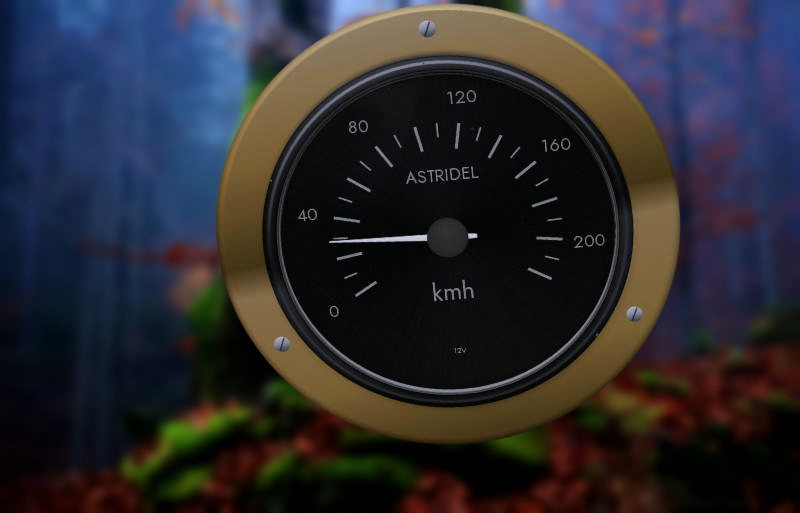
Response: 30 km/h
